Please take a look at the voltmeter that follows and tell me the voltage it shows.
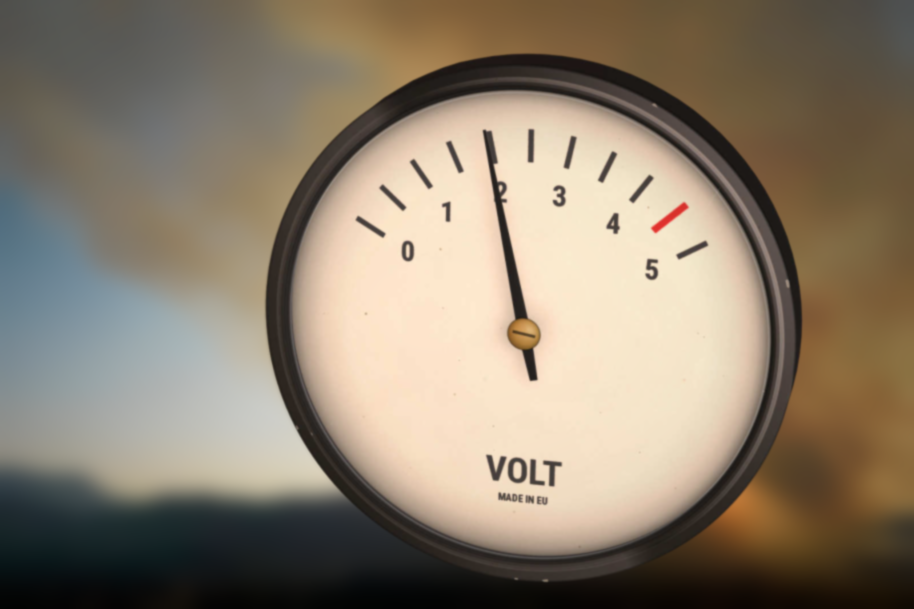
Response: 2 V
